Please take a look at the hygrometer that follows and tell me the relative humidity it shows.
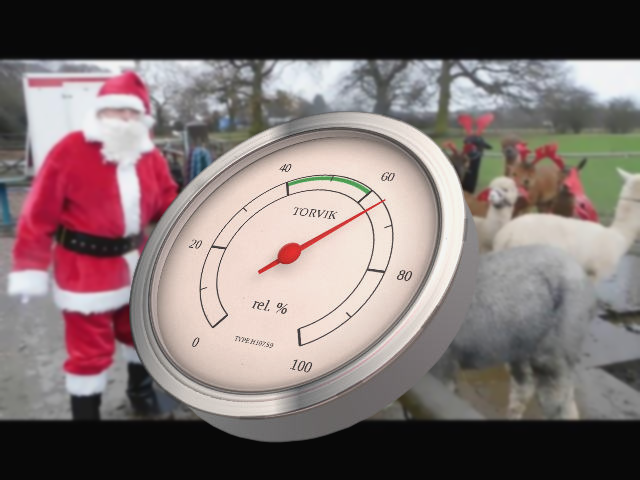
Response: 65 %
